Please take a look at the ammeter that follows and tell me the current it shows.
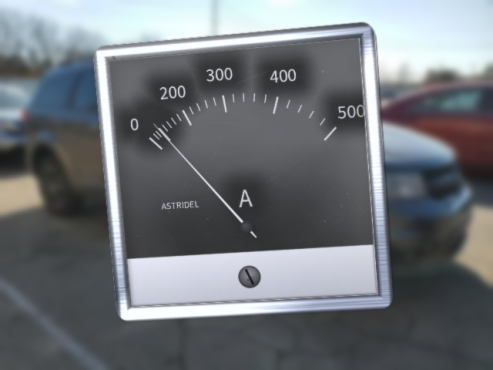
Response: 100 A
